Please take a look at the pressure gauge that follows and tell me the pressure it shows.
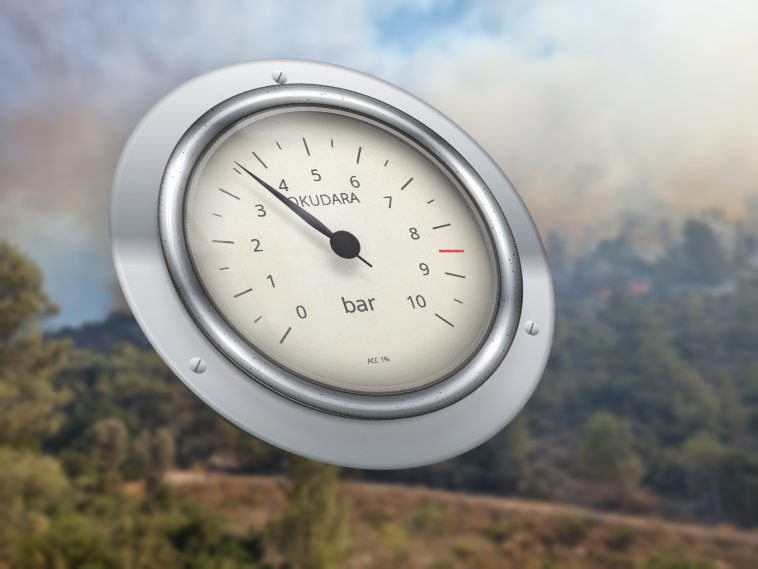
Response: 3.5 bar
